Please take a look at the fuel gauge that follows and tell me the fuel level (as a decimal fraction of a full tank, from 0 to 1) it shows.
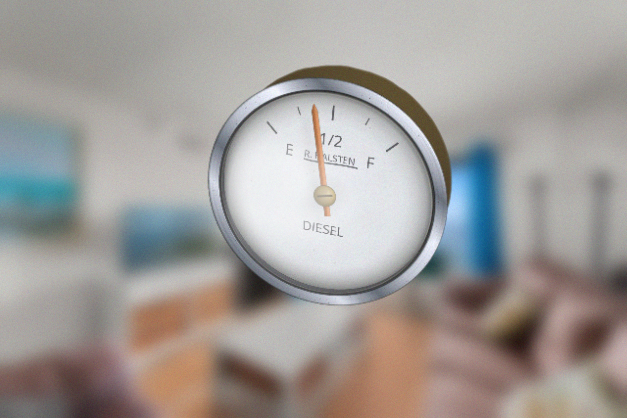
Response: 0.375
